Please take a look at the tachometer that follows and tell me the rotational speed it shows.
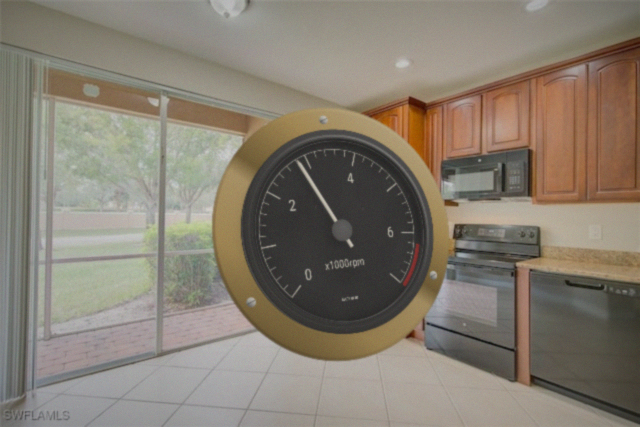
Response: 2800 rpm
